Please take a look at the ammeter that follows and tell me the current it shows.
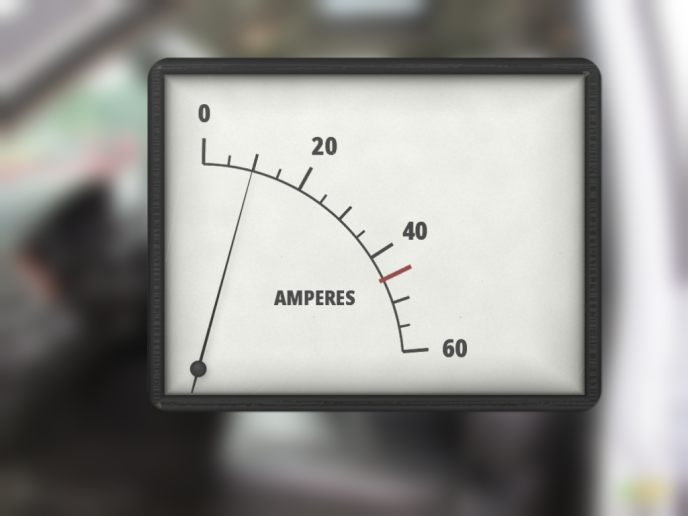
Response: 10 A
